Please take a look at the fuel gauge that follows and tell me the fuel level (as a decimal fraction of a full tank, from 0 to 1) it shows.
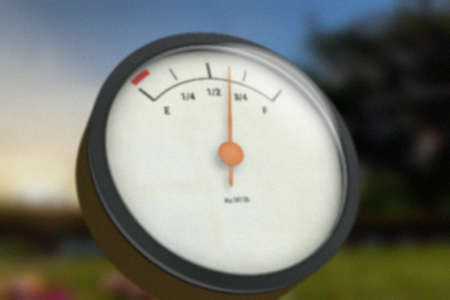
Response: 0.625
